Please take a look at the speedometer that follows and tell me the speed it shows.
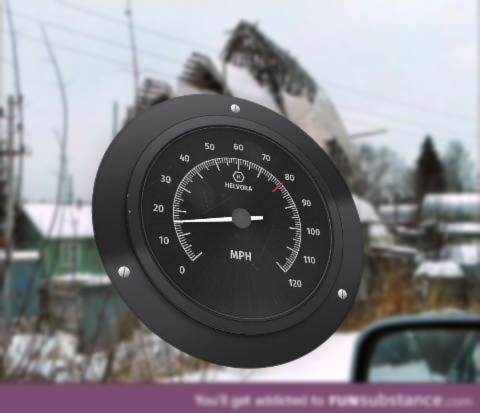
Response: 15 mph
